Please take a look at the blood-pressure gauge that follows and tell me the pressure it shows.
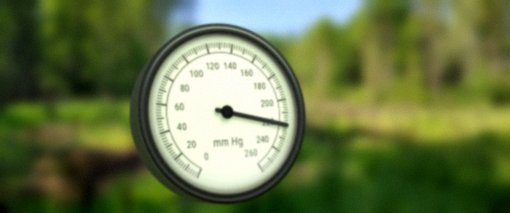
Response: 220 mmHg
